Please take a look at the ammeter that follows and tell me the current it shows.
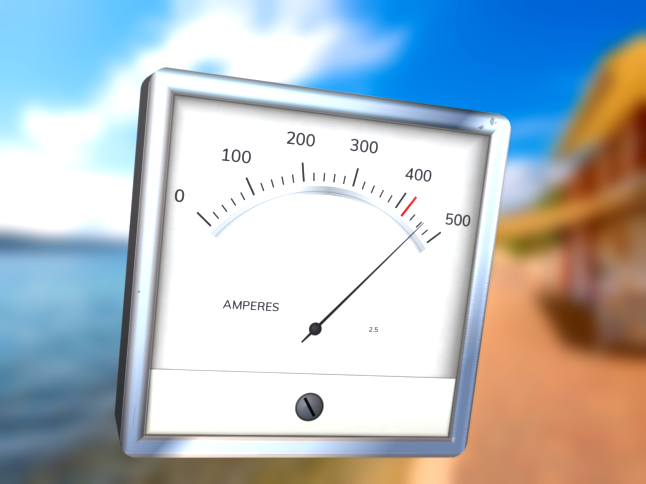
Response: 460 A
